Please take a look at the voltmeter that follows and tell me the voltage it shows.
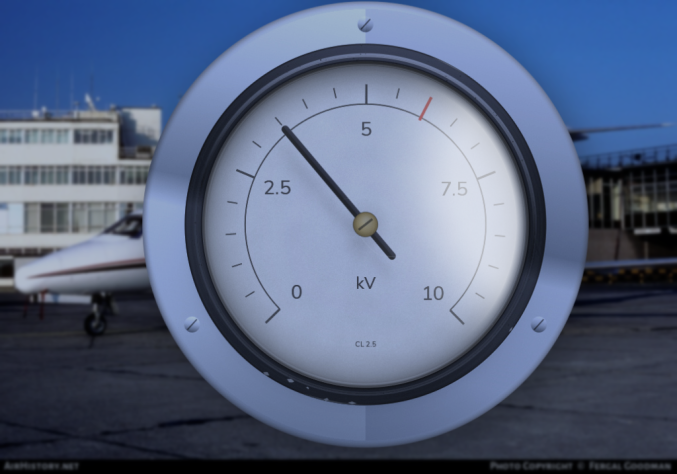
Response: 3.5 kV
